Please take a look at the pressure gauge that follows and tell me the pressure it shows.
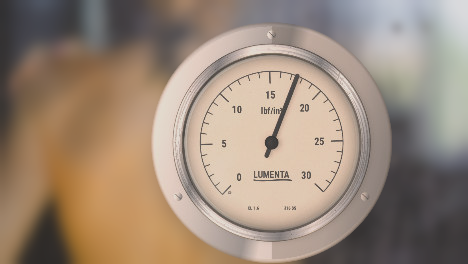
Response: 17.5 psi
